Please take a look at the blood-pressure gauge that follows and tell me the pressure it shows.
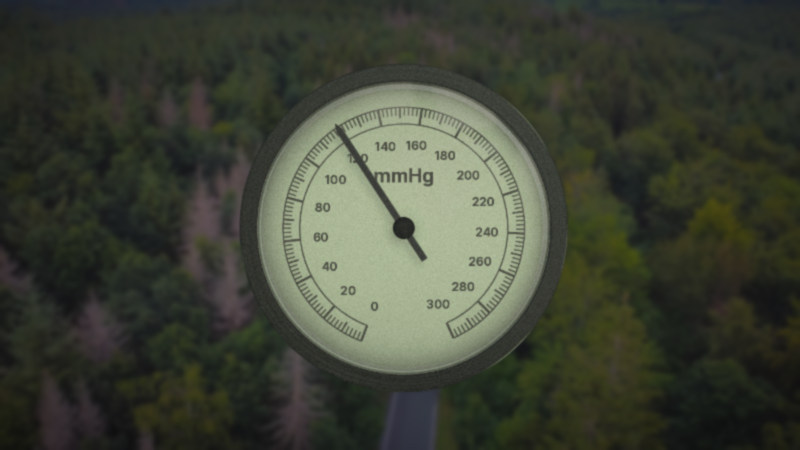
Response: 120 mmHg
